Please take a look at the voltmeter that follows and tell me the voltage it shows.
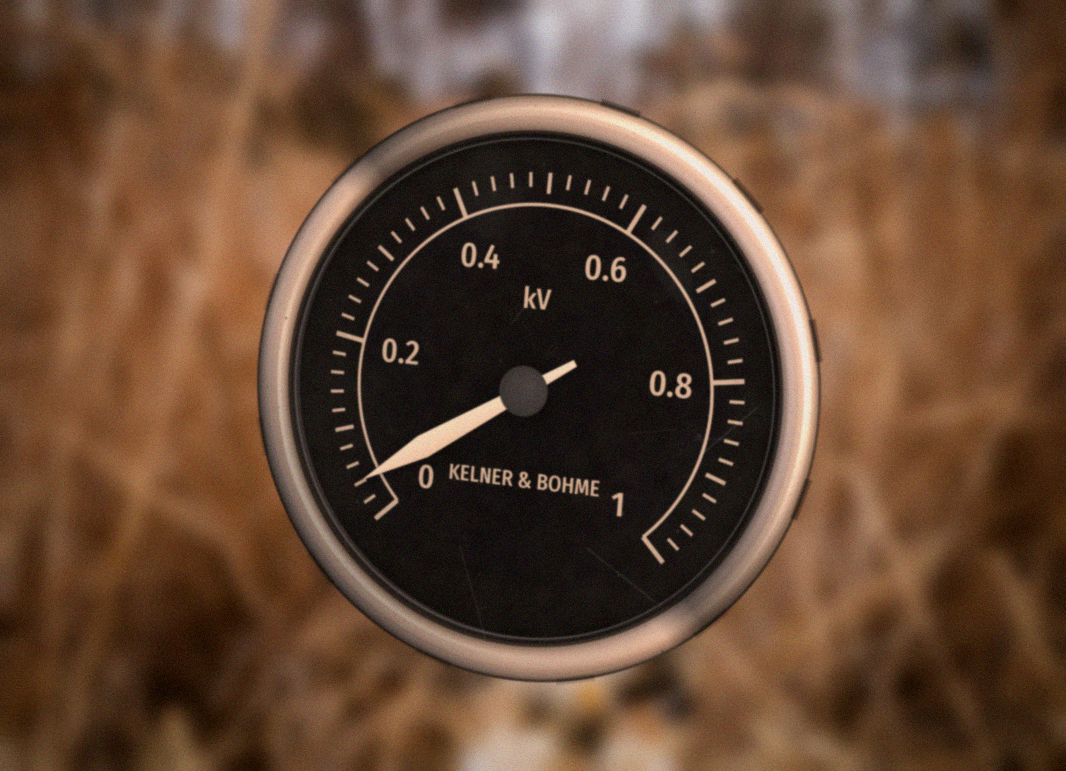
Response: 0.04 kV
